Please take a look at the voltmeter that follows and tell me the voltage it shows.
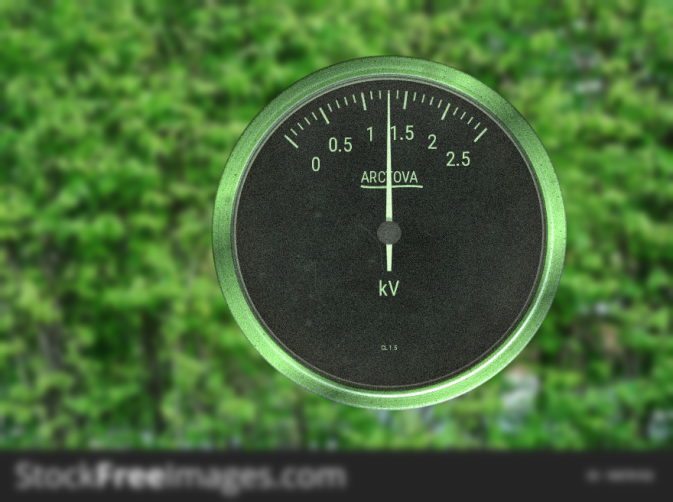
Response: 1.3 kV
